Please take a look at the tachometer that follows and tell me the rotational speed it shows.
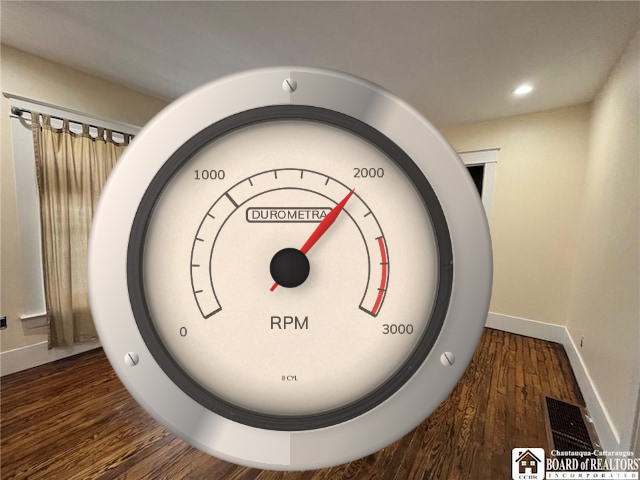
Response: 2000 rpm
